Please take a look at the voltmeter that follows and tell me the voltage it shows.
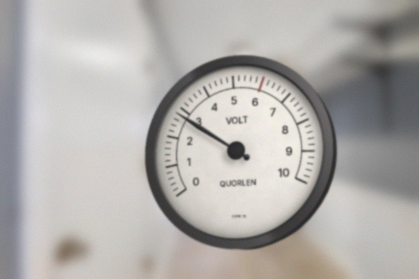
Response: 2.8 V
